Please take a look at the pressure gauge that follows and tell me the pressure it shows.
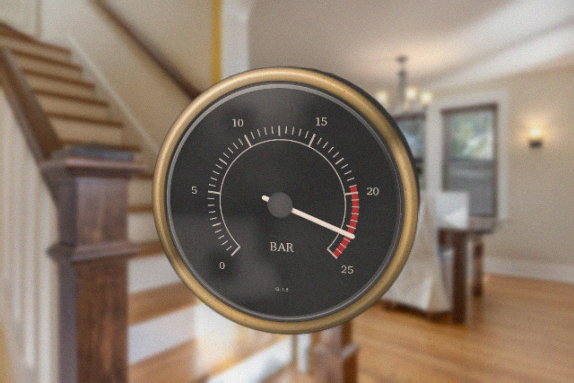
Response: 23 bar
